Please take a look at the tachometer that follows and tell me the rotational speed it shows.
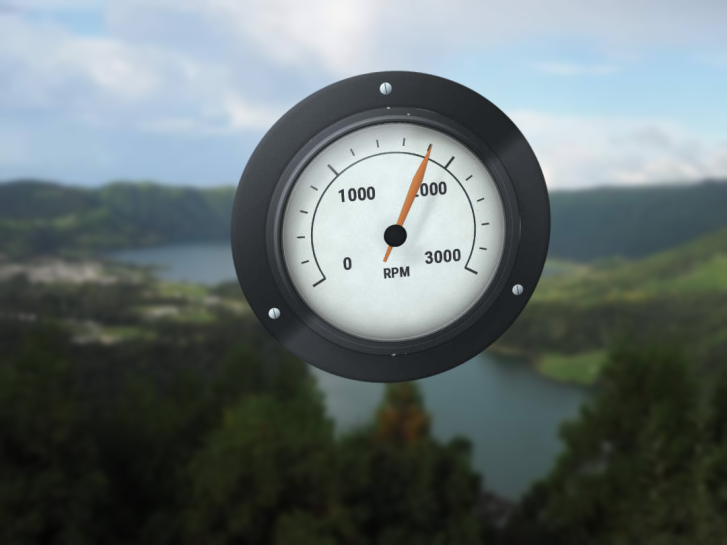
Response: 1800 rpm
